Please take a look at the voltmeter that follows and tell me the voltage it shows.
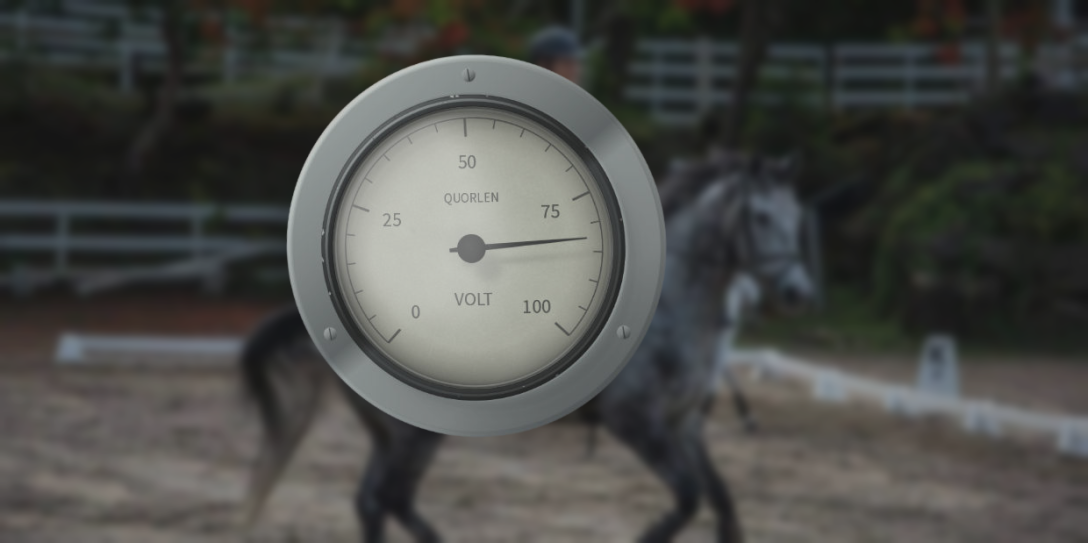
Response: 82.5 V
